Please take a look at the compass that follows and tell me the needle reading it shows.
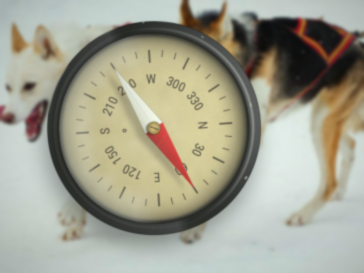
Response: 60 °
